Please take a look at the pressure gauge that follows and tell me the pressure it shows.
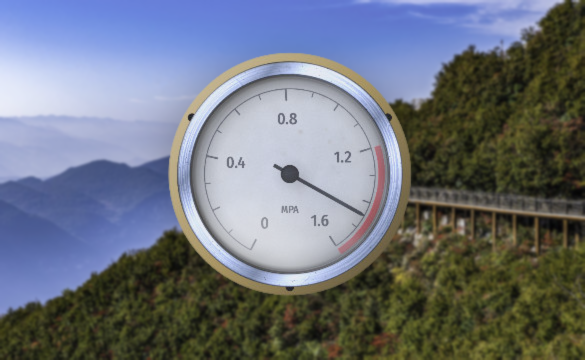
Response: 1.45 MPa
